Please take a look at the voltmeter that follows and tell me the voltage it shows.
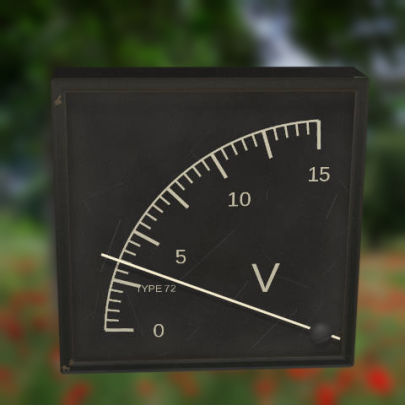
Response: 3.5 V
